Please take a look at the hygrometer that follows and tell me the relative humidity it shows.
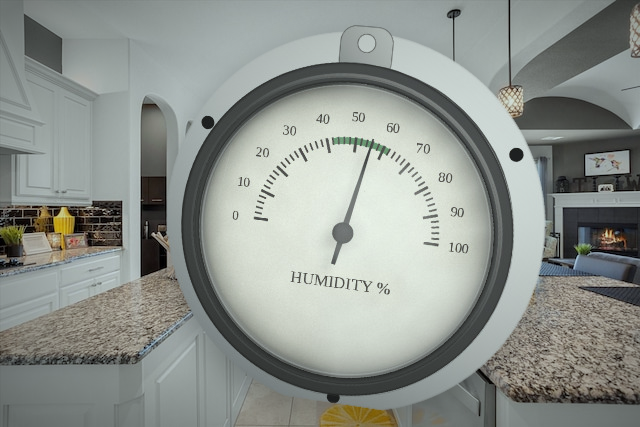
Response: 56 %
